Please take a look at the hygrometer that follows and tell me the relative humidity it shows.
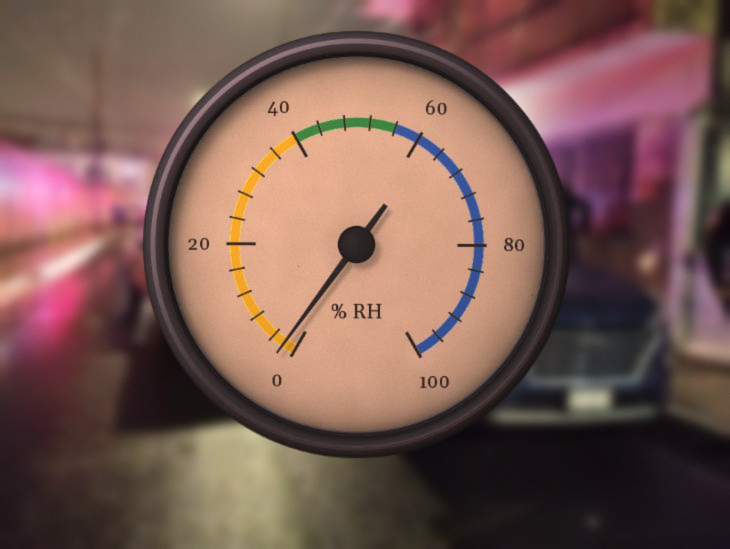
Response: 2 %
